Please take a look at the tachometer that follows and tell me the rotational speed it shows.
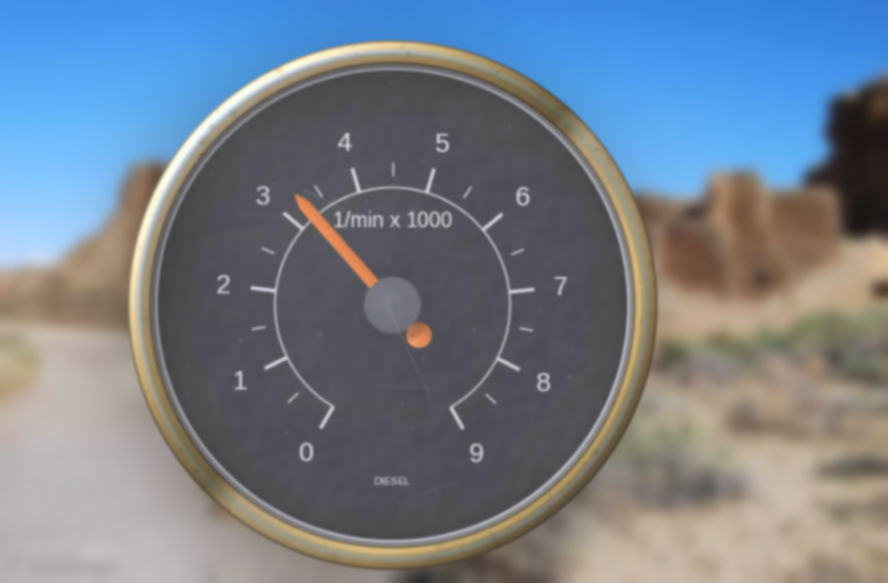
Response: 3250 rpm
